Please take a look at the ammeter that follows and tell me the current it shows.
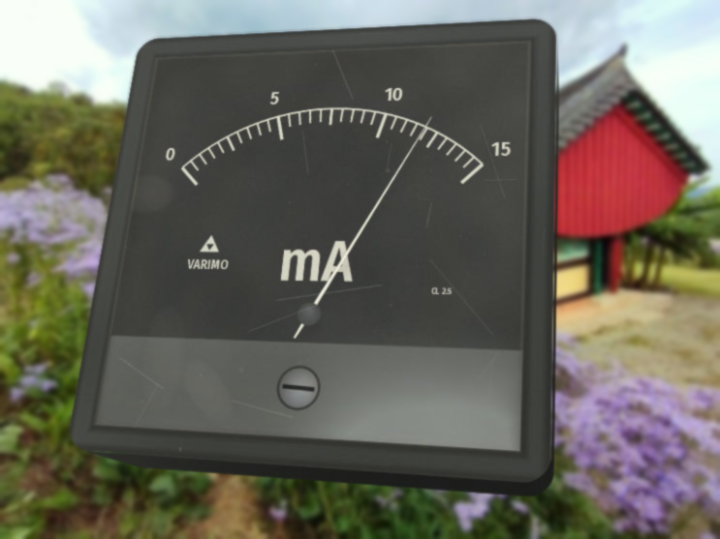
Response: 12 mA
